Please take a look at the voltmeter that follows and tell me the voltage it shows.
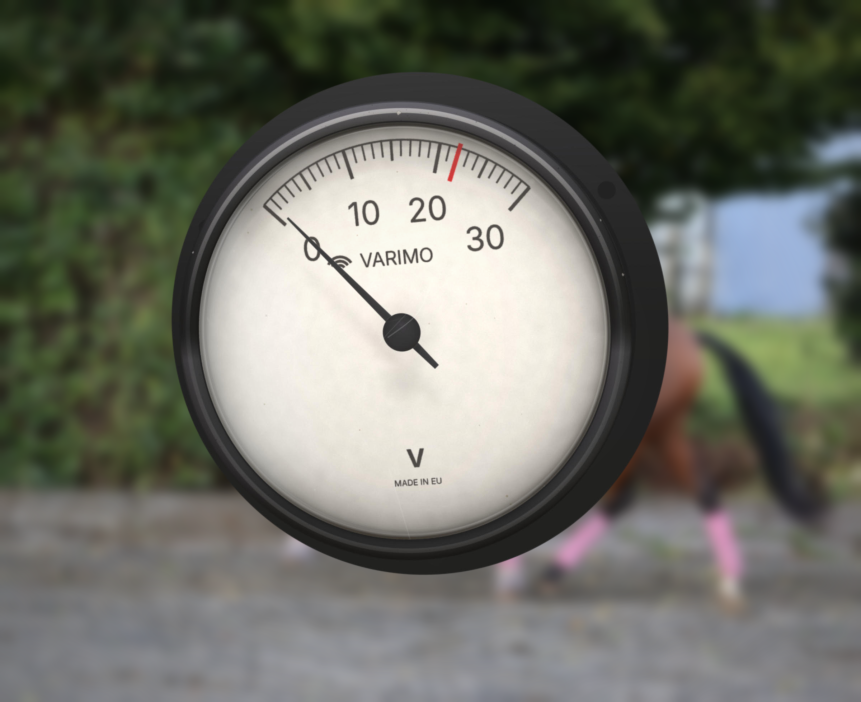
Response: 1 V
